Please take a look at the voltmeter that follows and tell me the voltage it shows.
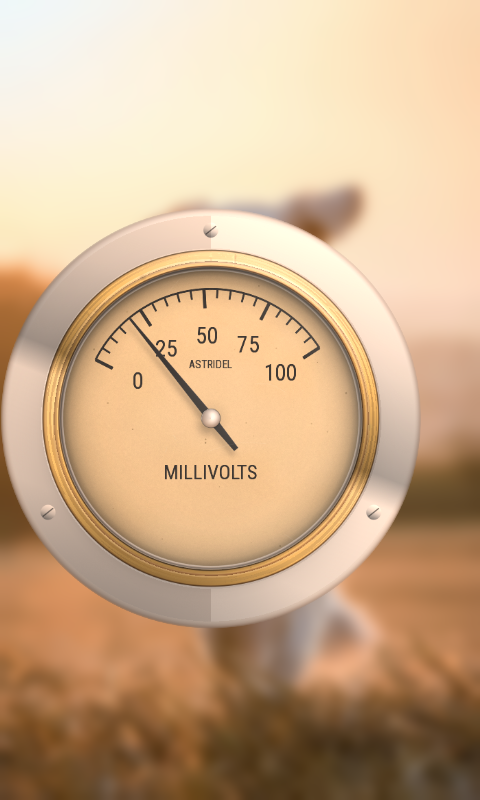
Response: 20 mV
